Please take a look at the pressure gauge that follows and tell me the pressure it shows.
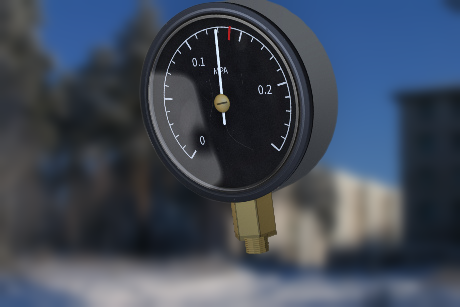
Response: 0.13 MPa
